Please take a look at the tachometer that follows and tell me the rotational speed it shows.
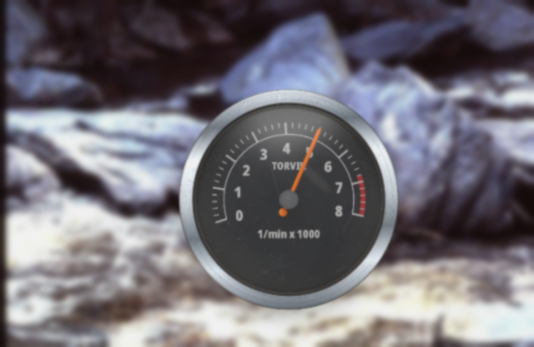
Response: 5000 rpm
